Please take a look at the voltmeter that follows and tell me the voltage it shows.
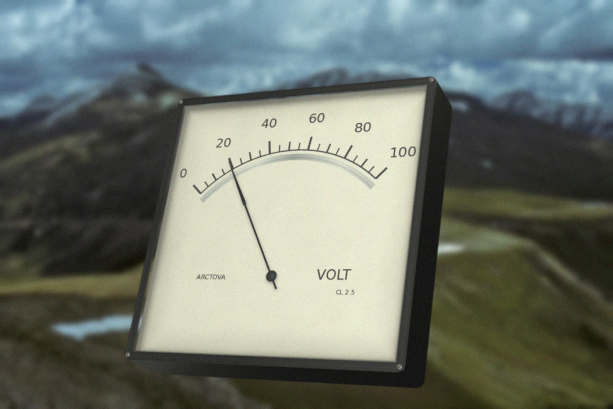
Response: 20 V
